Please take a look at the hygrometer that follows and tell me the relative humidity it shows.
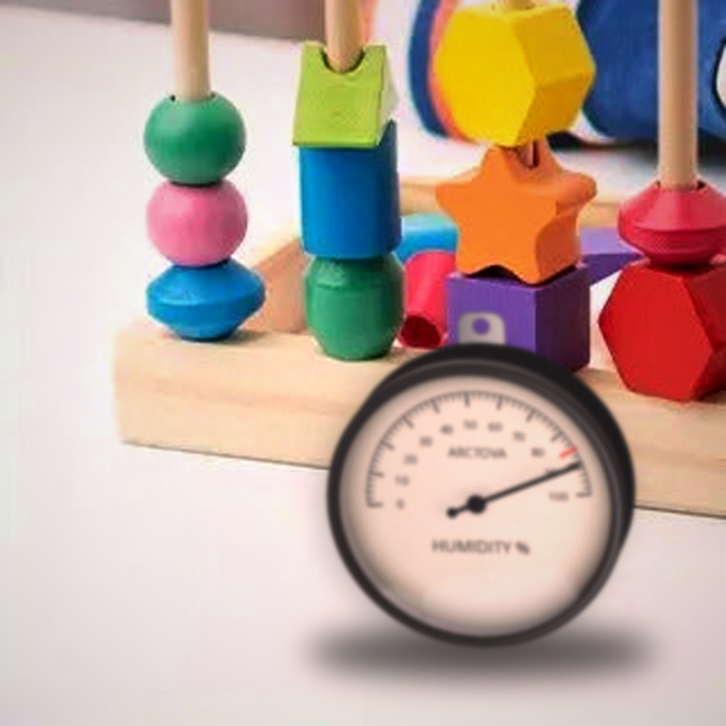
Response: 90 %
